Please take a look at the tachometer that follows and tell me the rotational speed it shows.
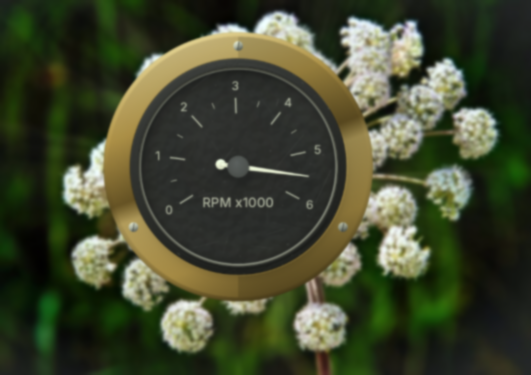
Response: 5500 rpm
